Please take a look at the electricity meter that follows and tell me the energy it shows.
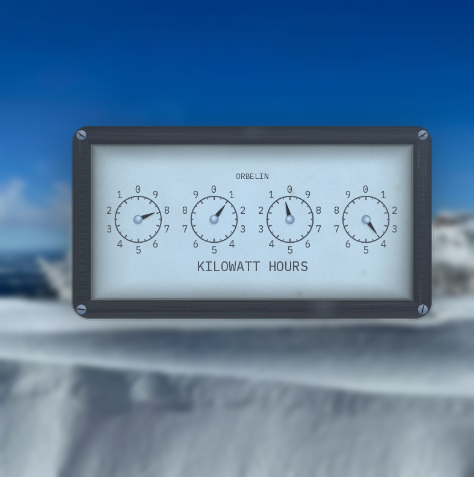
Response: 8104 kWh
